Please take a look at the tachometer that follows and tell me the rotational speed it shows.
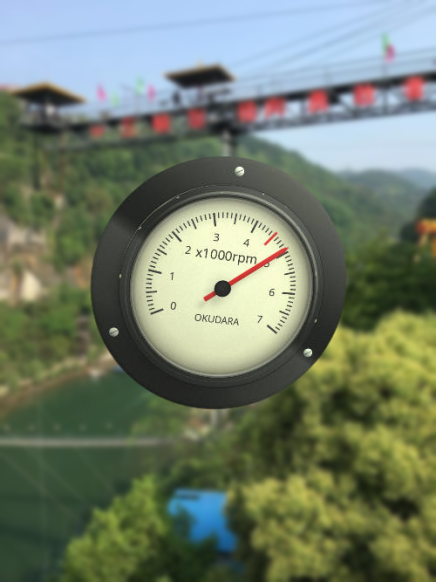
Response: 4900 rpm
